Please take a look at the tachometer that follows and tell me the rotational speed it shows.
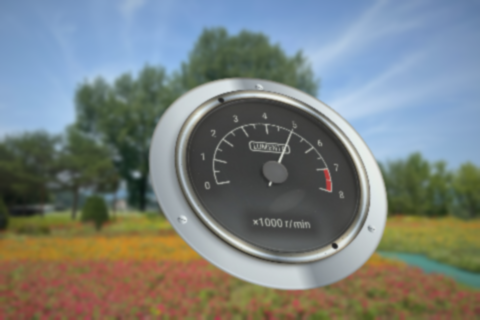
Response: 5000 rpm
